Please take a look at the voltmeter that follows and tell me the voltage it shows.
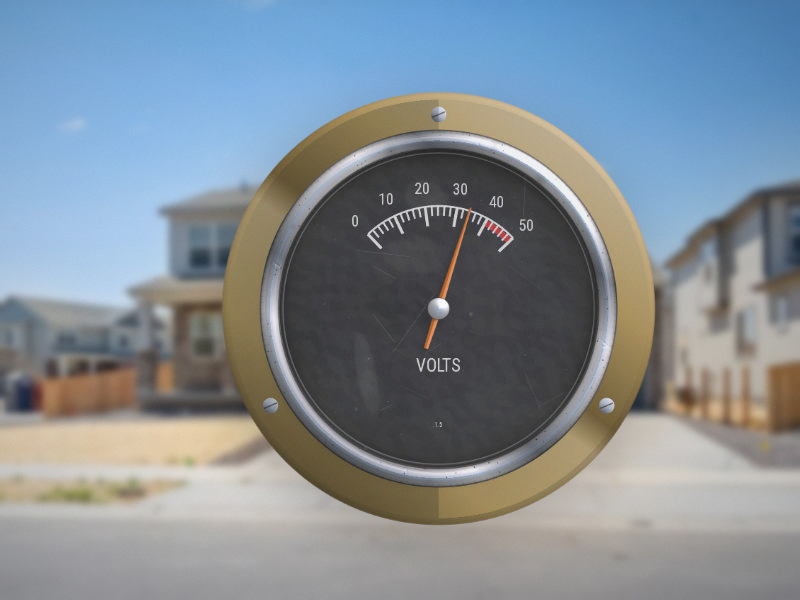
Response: 34 V
